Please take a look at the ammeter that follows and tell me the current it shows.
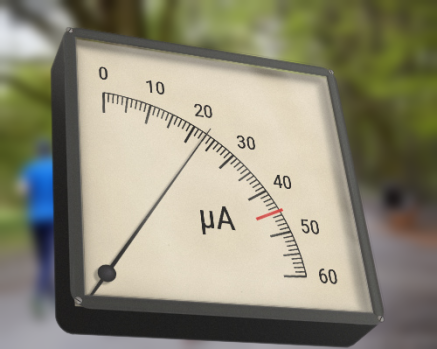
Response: 23 µA
